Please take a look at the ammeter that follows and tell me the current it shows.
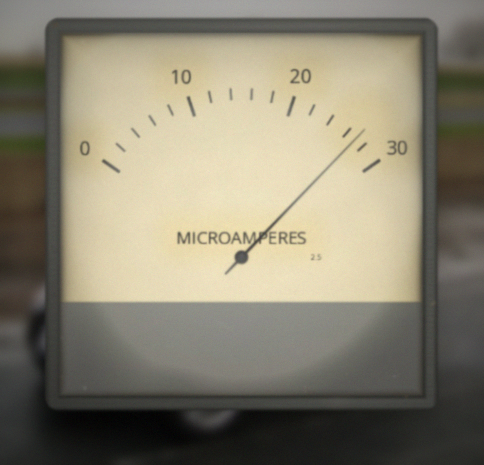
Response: 27 µA
